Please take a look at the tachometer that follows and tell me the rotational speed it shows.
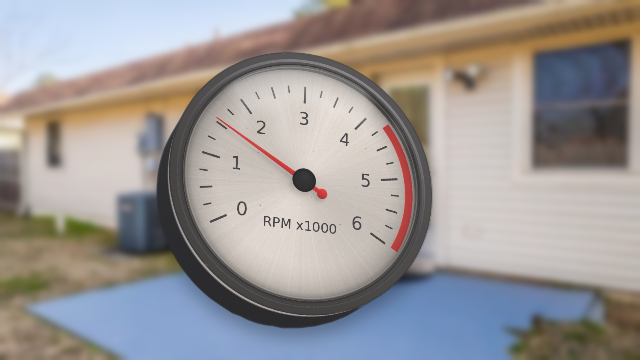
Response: 1500 rpm
